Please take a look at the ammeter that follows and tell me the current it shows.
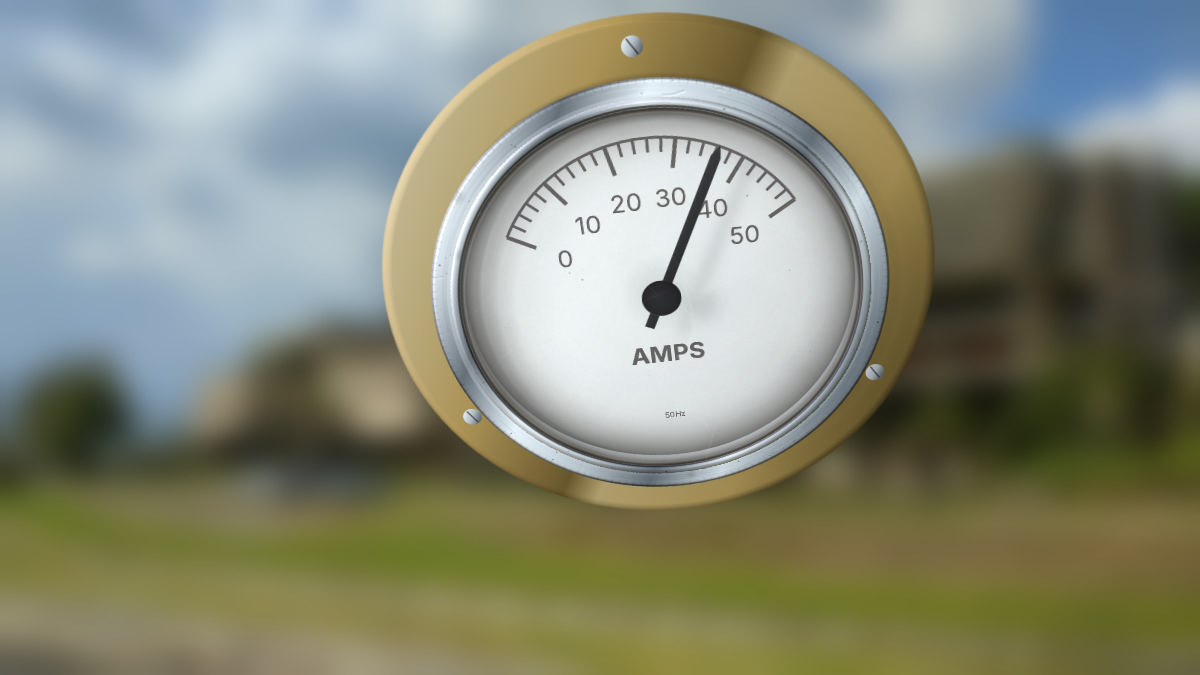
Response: 36 A
